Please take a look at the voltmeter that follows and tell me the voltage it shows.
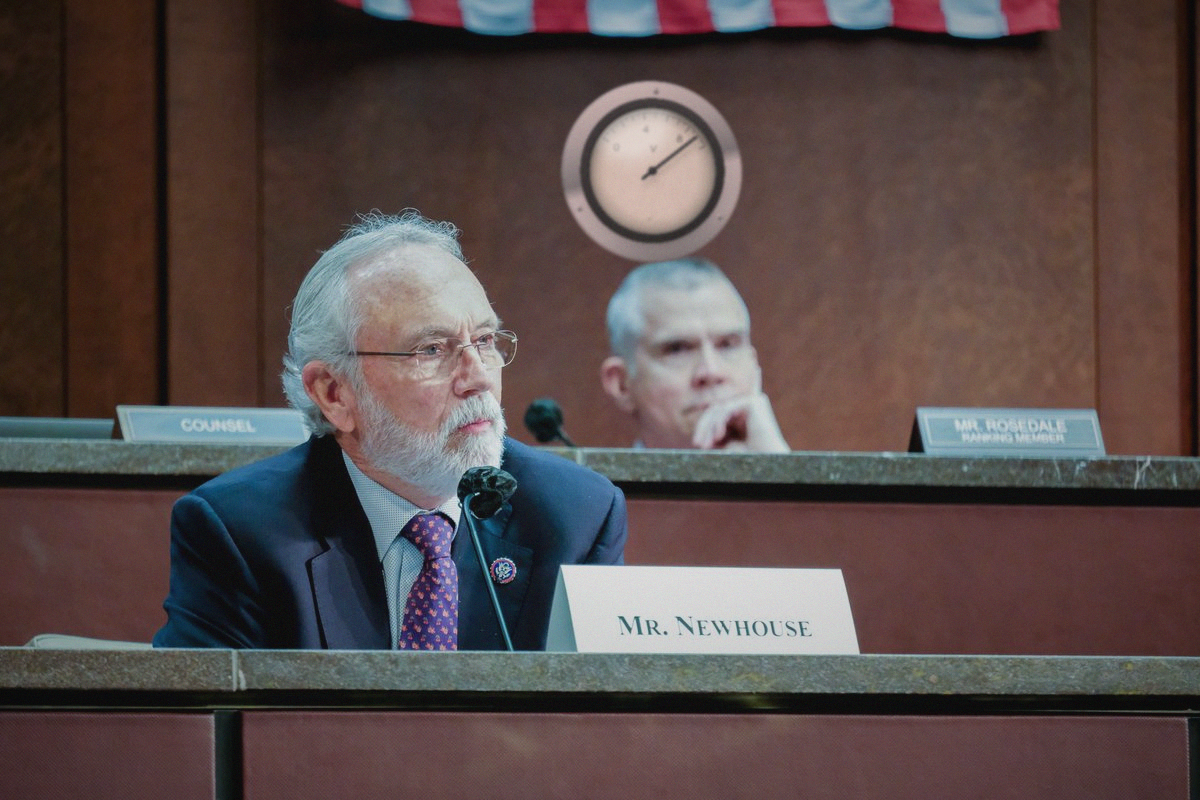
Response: 9 V
